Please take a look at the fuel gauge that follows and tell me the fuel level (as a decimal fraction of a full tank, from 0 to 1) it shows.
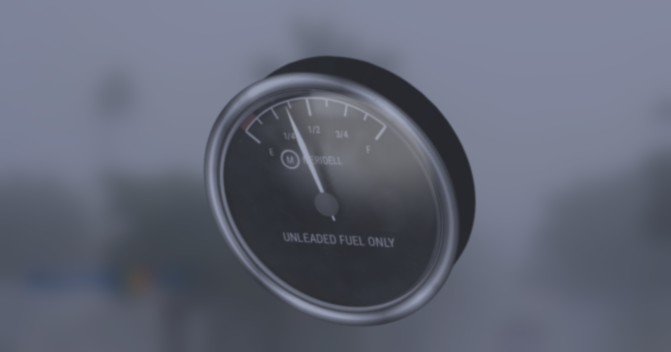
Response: 0.375
